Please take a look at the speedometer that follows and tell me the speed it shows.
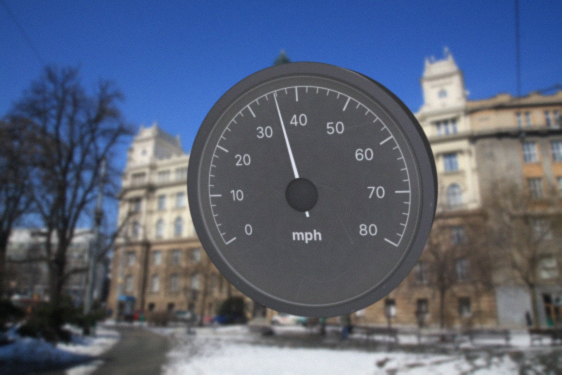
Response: 36 mph
